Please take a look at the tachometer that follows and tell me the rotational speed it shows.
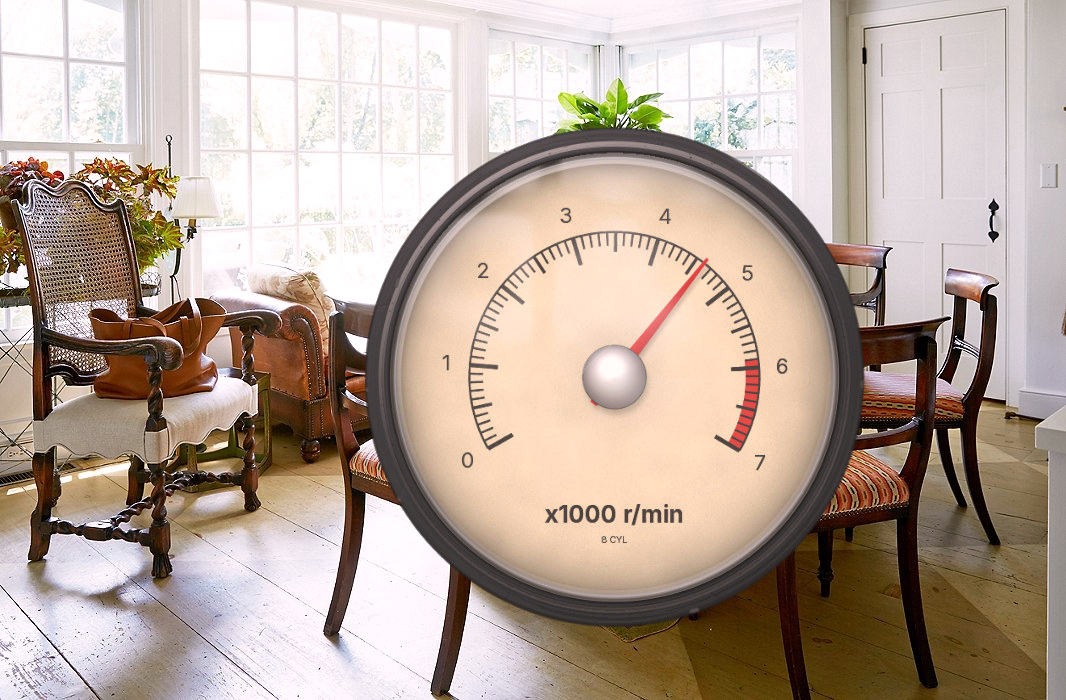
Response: 4600 rpm
